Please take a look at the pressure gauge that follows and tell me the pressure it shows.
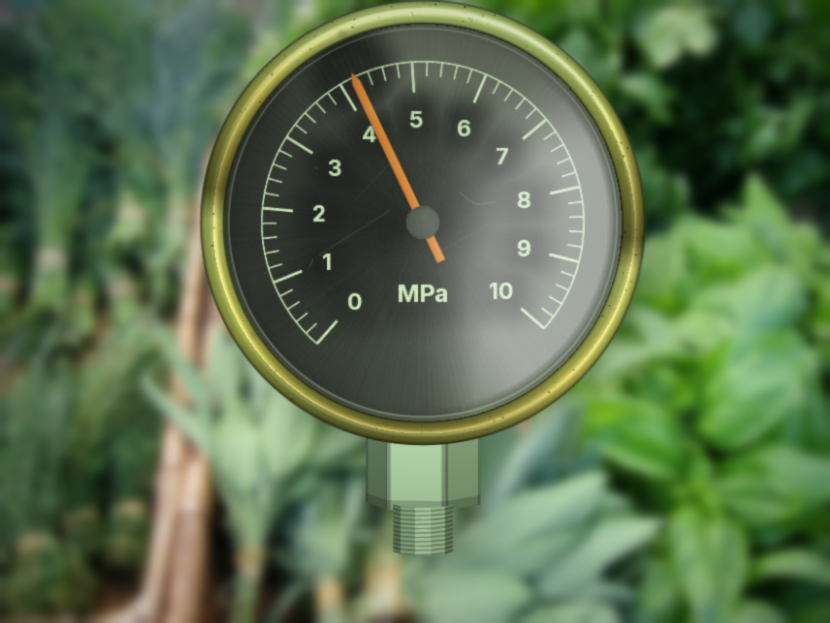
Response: 4.2 MPa
